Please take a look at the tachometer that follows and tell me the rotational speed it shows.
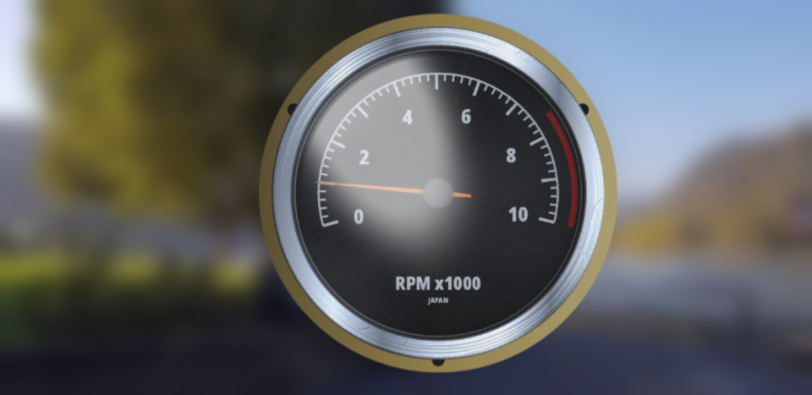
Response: 1000 rpm
